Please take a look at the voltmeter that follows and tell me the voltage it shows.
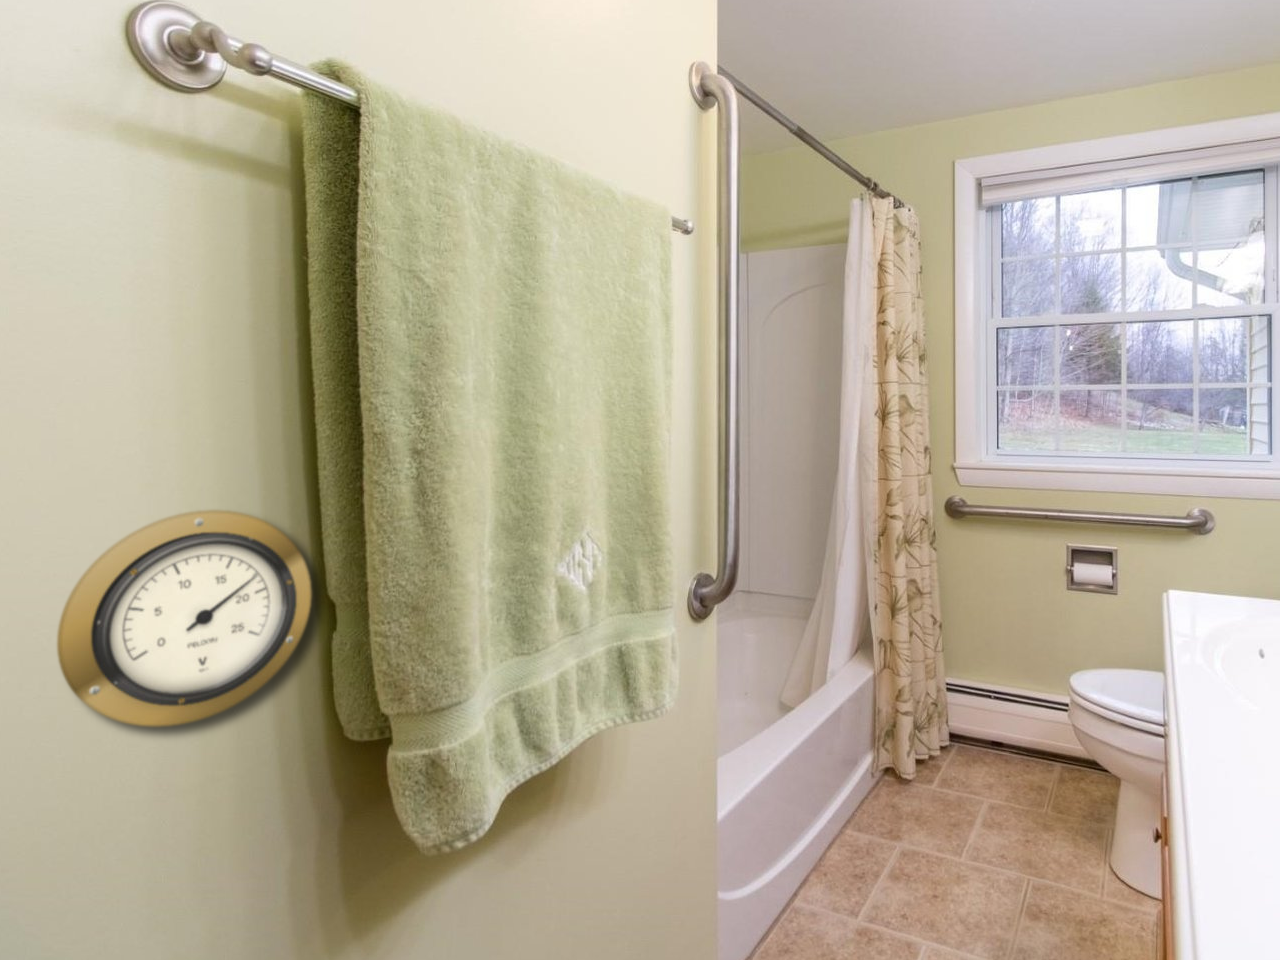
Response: 18 V
